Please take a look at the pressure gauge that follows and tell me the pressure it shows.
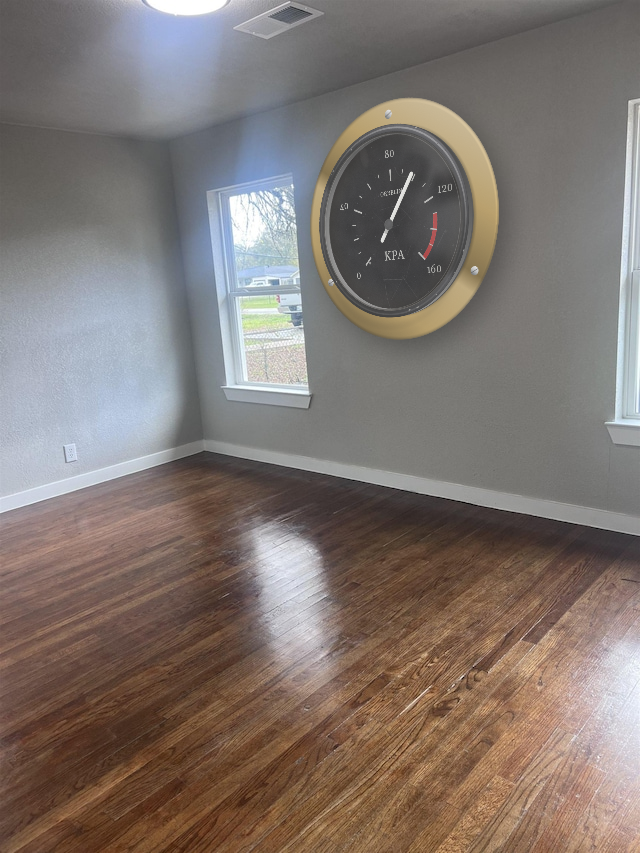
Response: 100 kPa
